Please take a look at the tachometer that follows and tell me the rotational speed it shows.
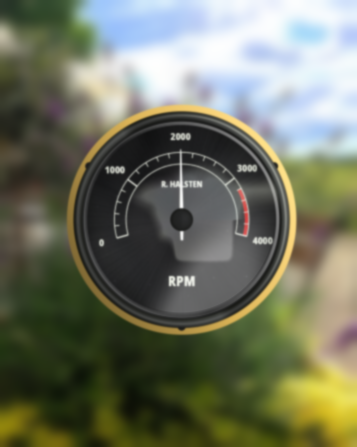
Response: 2000 rpm
